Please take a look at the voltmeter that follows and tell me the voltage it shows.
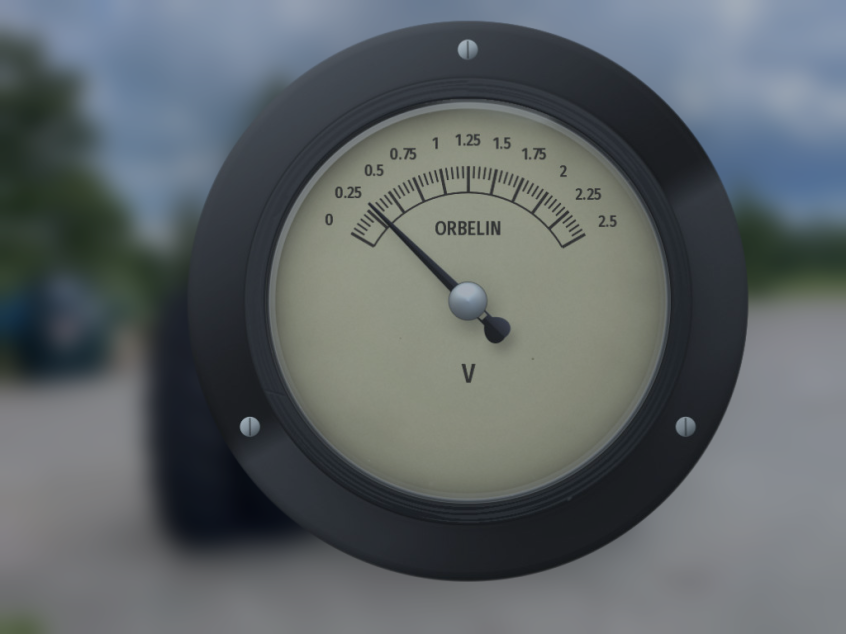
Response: 0.3 V
